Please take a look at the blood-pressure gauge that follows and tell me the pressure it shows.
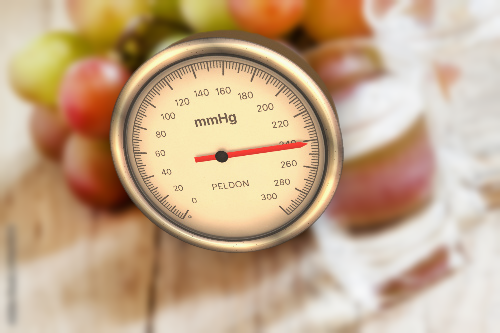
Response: 240 mmHg
